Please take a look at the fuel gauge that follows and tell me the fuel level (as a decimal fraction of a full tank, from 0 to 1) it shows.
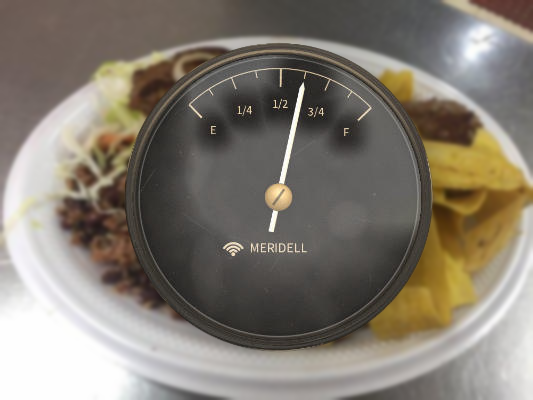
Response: 0.625
